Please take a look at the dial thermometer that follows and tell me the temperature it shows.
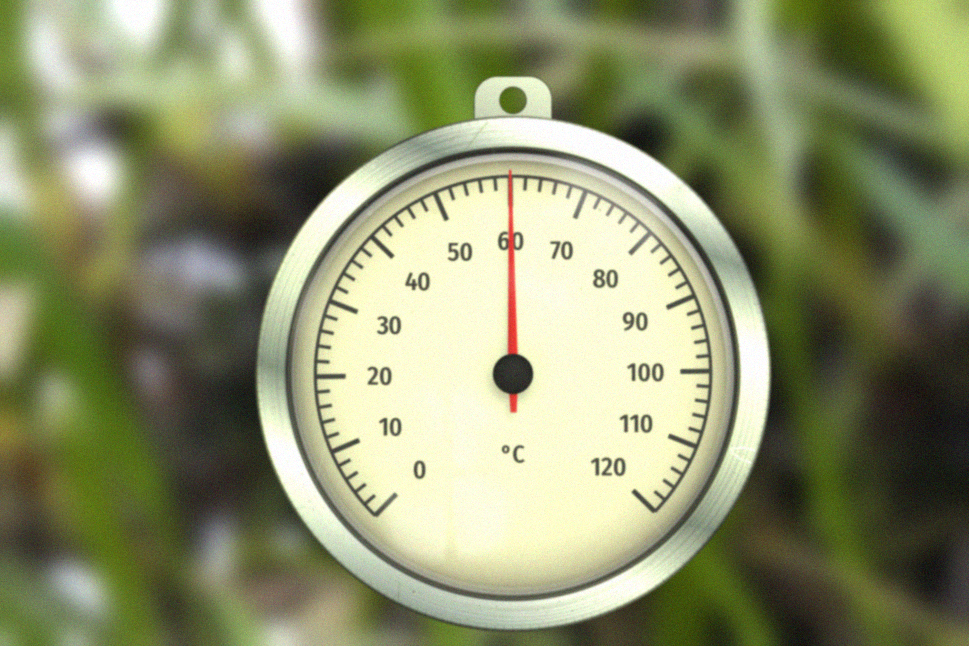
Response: 60 °C
